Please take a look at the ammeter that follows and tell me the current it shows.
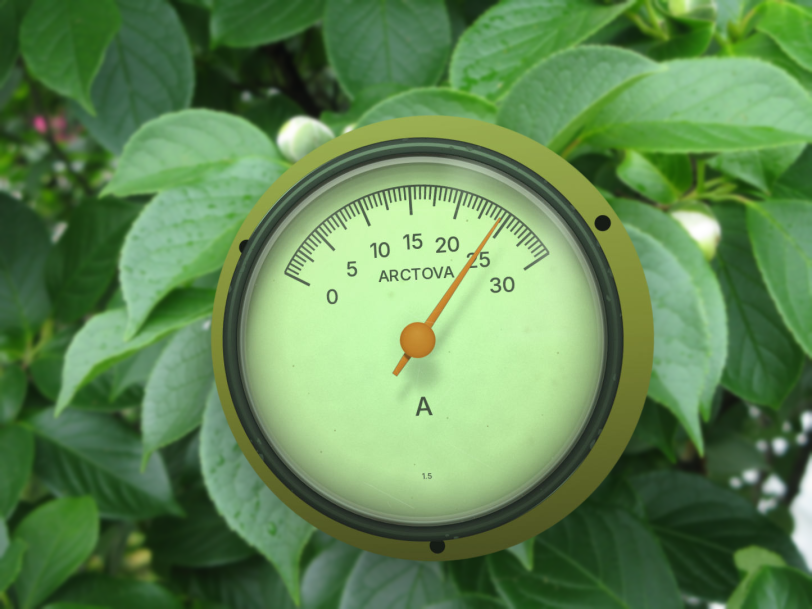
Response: 24.5 A
